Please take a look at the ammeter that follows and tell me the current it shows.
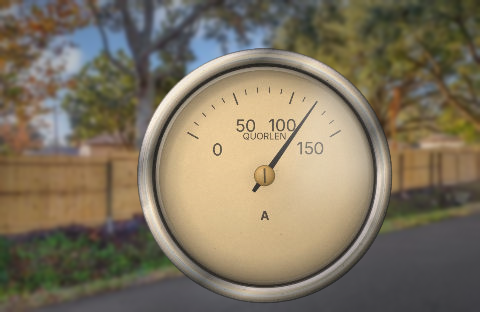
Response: 120 A
